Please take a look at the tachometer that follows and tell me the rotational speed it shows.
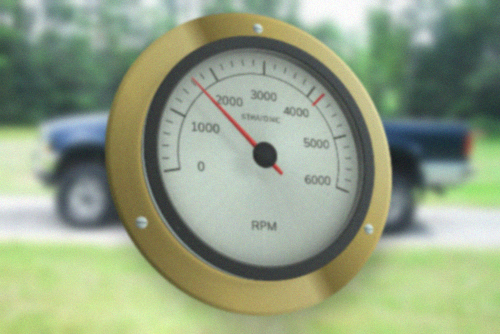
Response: 1600 rpm
